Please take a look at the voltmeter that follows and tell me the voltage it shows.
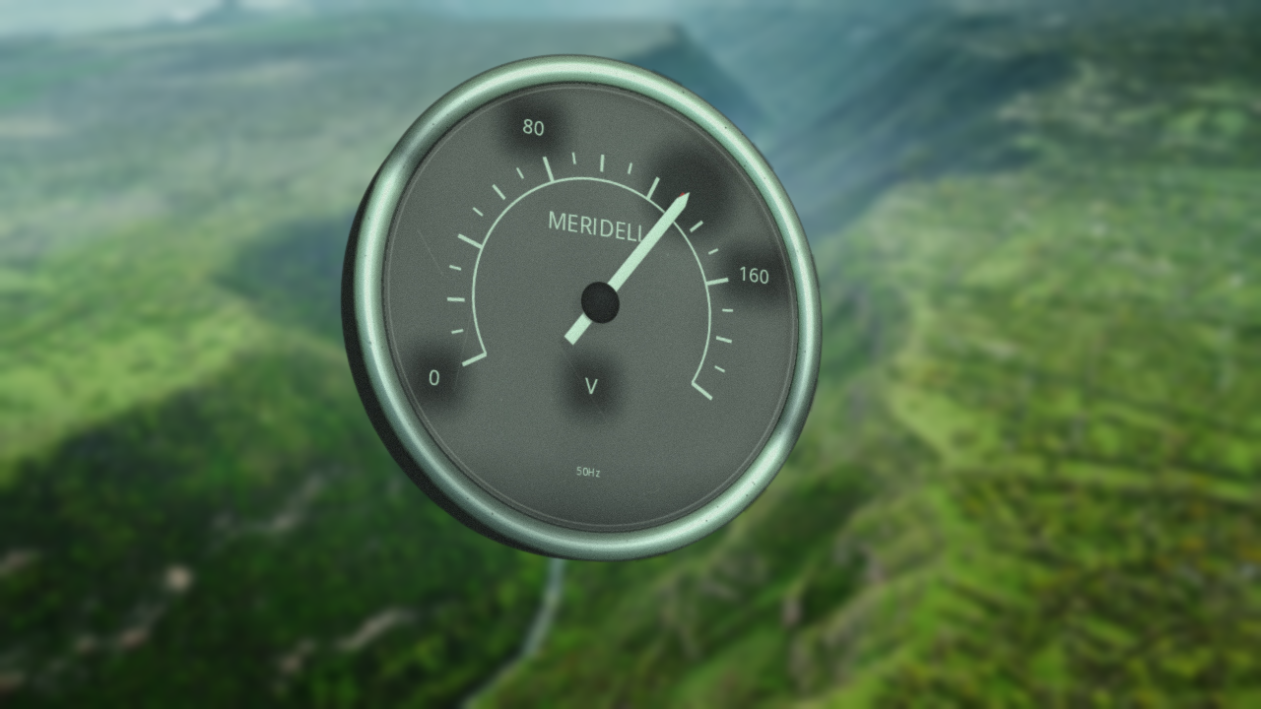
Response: 130 V
